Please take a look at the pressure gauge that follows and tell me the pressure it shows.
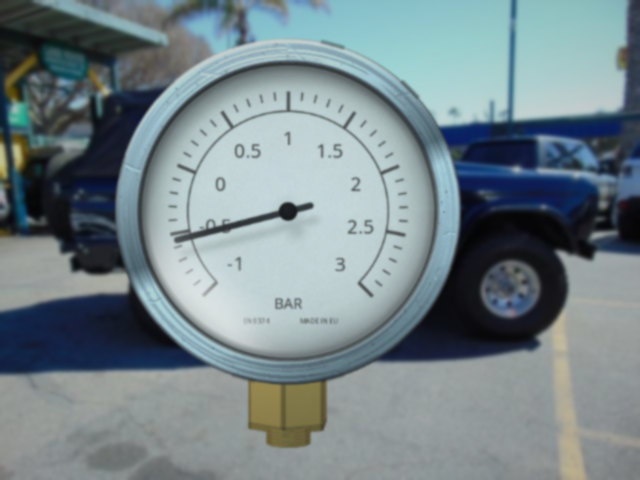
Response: -0.55 bar
